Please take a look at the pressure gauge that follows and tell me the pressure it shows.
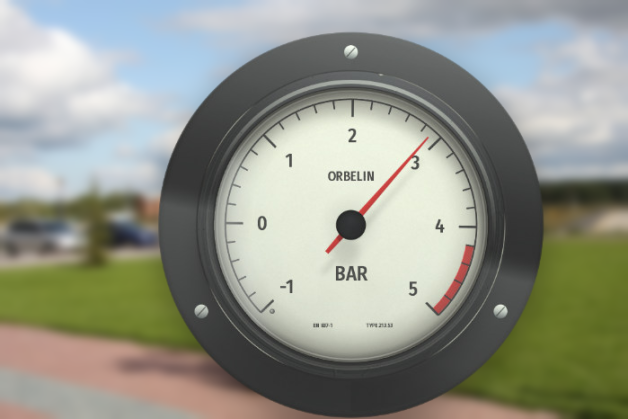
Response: 2.9 bar
